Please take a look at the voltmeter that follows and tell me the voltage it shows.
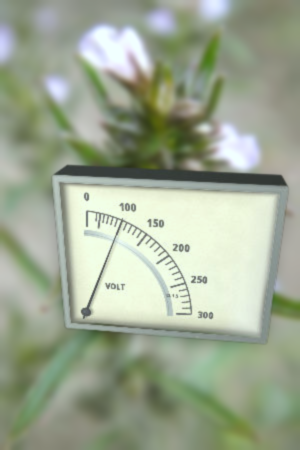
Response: 100 V
